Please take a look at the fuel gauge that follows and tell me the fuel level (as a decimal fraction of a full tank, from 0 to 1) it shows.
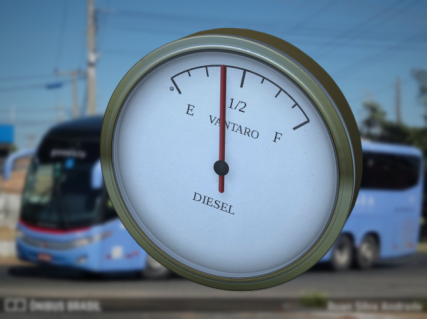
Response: 0.375
